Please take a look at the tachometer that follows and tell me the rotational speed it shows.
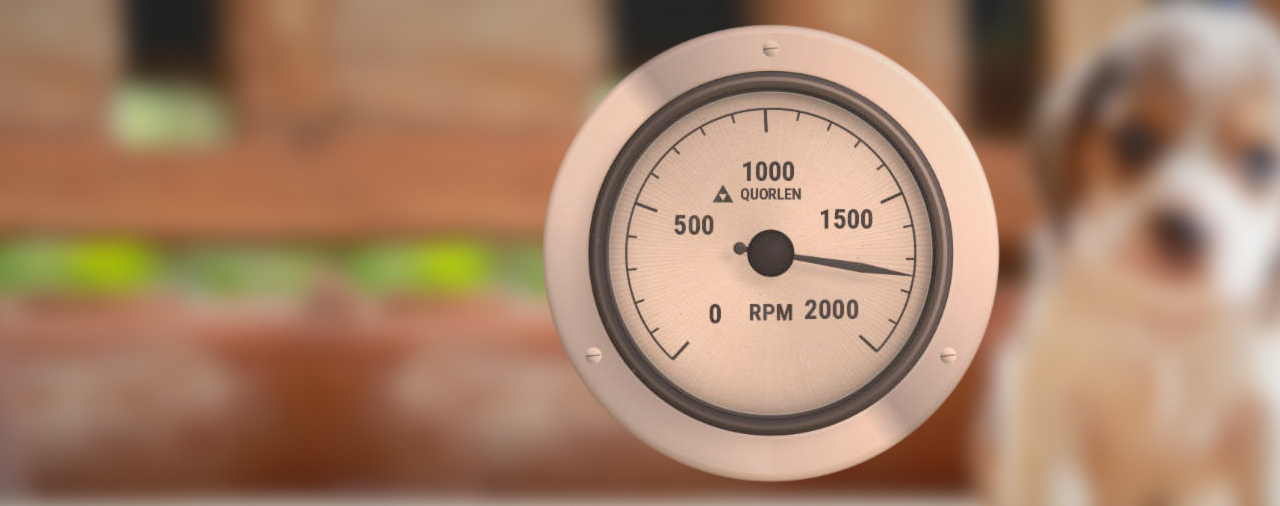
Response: 1750 rpm
